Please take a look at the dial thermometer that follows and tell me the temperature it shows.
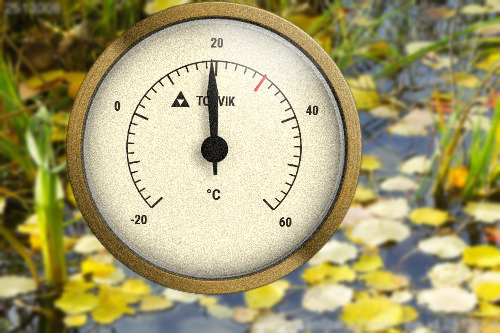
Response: 19 °C
